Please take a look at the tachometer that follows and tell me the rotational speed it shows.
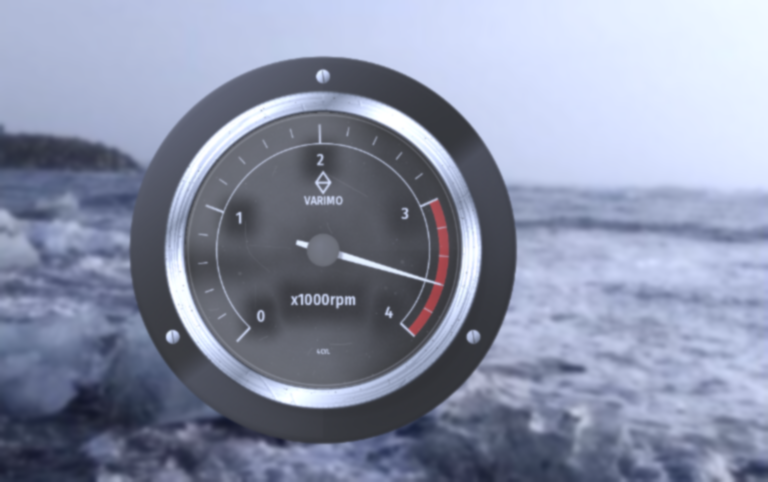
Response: 3600 rpm
